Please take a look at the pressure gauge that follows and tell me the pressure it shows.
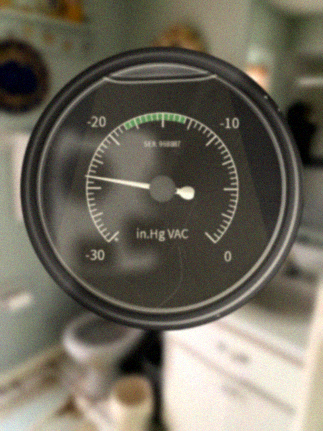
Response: -24 inHg
